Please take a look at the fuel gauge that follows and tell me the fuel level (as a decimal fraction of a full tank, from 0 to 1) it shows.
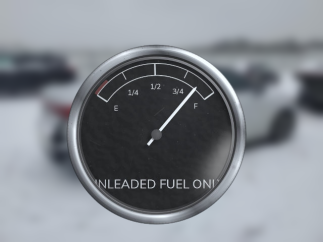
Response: 0.875
